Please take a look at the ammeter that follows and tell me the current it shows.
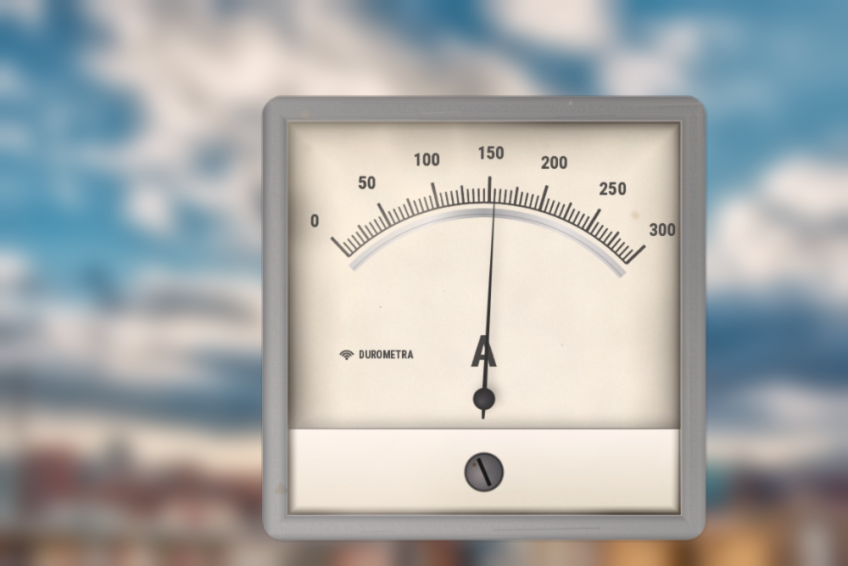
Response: 155 A
